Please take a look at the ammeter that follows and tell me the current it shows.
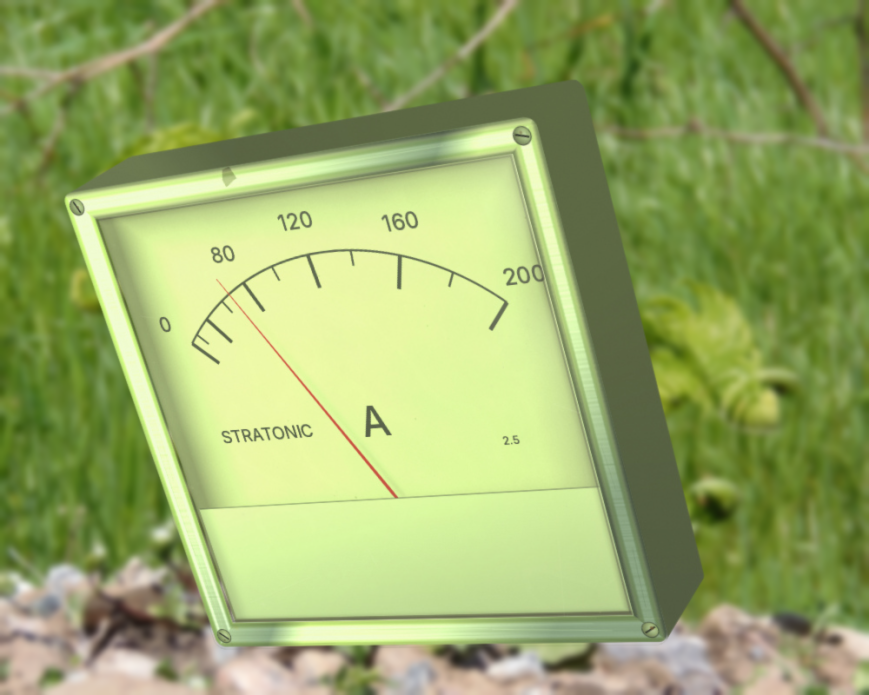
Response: 70 A
